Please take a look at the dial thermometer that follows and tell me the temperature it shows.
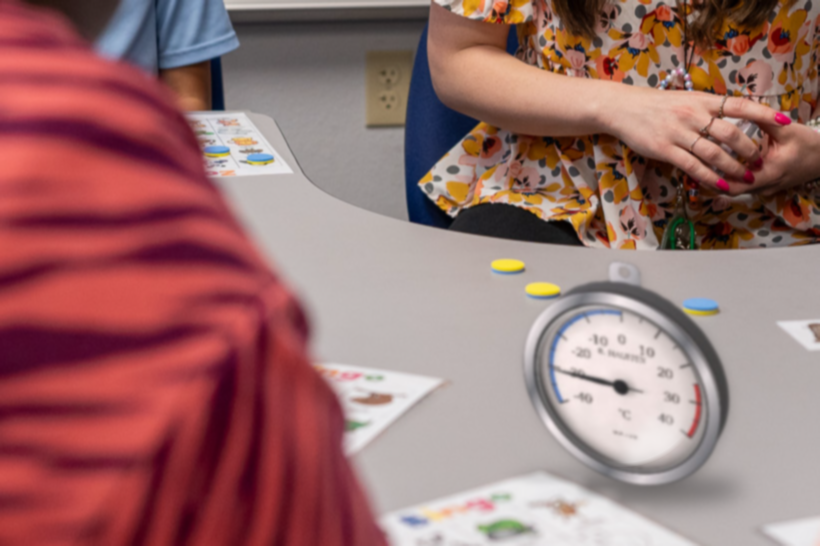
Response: -30 °C
